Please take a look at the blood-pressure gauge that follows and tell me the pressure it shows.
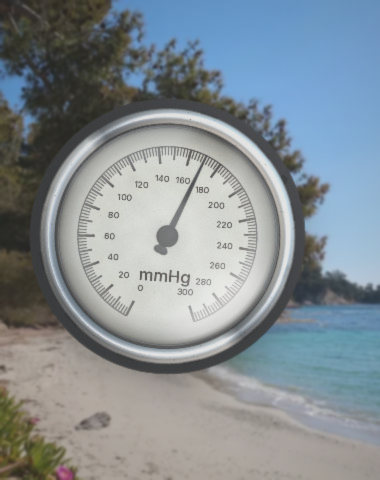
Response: 170 mmHg
